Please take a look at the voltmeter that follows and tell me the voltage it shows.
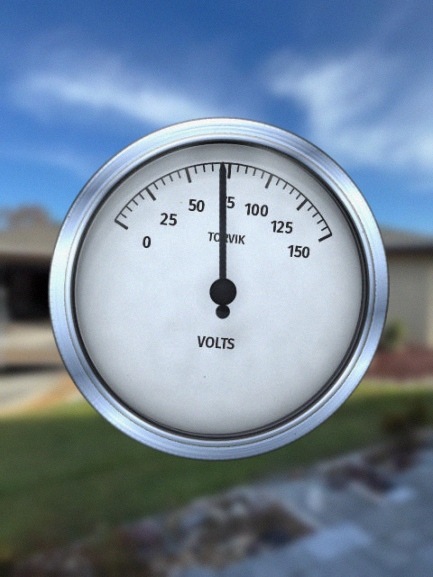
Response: 70 V
